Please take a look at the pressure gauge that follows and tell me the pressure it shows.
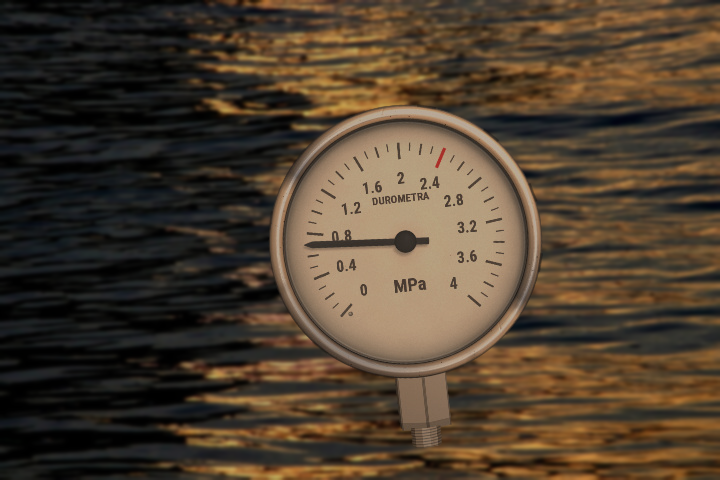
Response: 0.7 MPa
